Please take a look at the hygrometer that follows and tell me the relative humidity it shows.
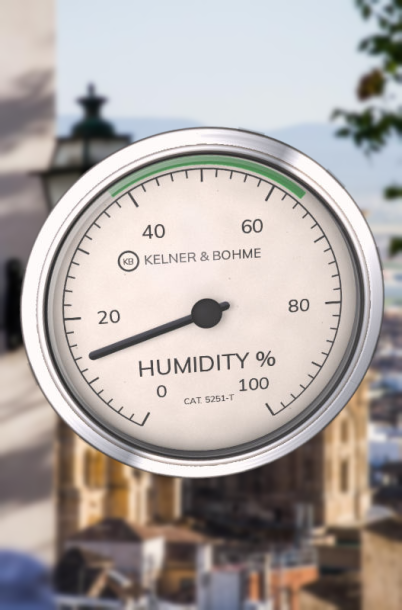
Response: 14 %
